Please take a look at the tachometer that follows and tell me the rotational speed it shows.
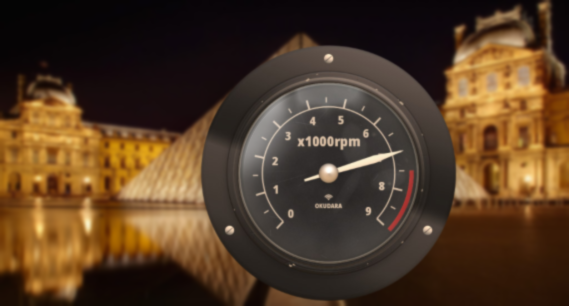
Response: 7000 rpm
